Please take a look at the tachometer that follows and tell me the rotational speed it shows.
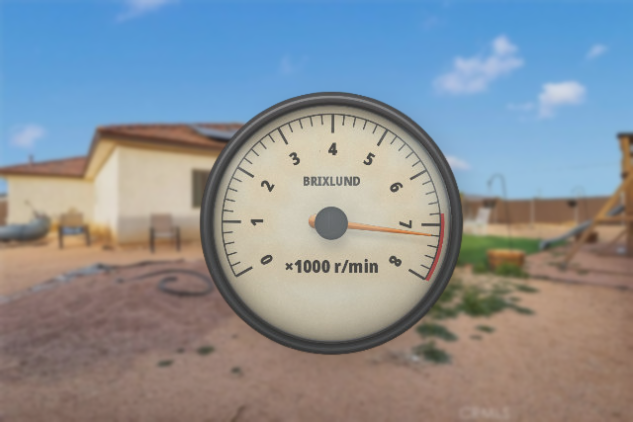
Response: 7200 rpm
